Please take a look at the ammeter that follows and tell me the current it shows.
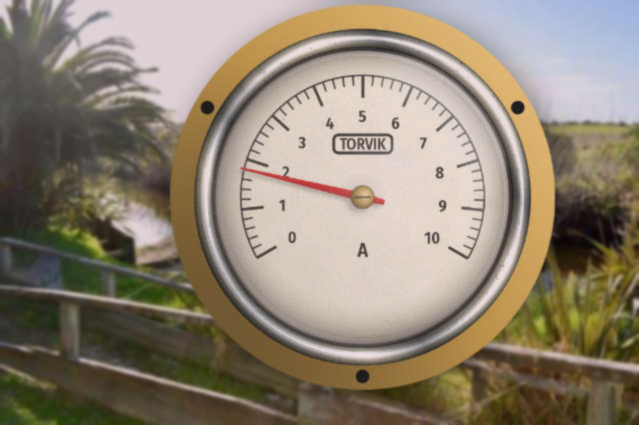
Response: 1.8 A
